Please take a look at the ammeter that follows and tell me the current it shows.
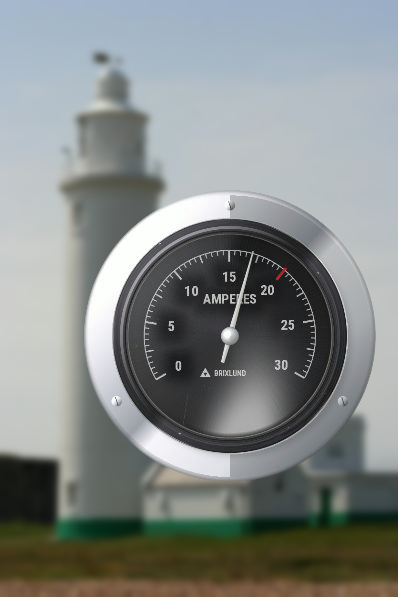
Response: 17 A
